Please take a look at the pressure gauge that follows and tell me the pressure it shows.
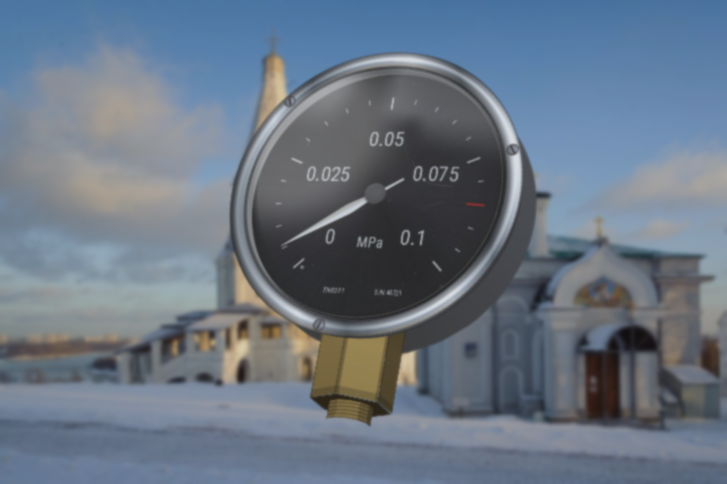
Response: 0.005 MPa
